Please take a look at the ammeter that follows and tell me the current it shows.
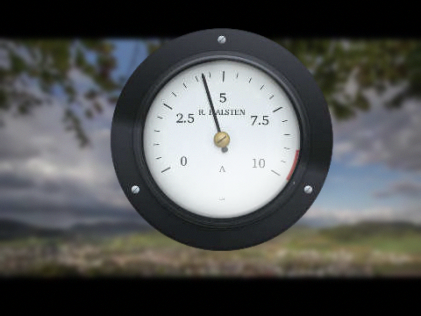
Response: 4.25 A
